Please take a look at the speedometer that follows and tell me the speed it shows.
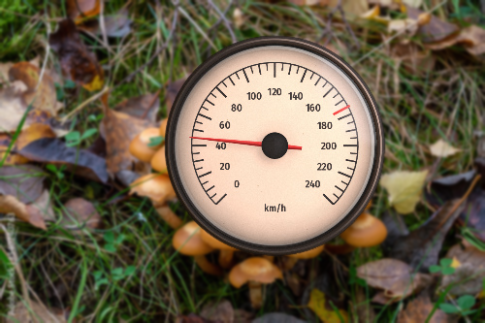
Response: 45 km/h
